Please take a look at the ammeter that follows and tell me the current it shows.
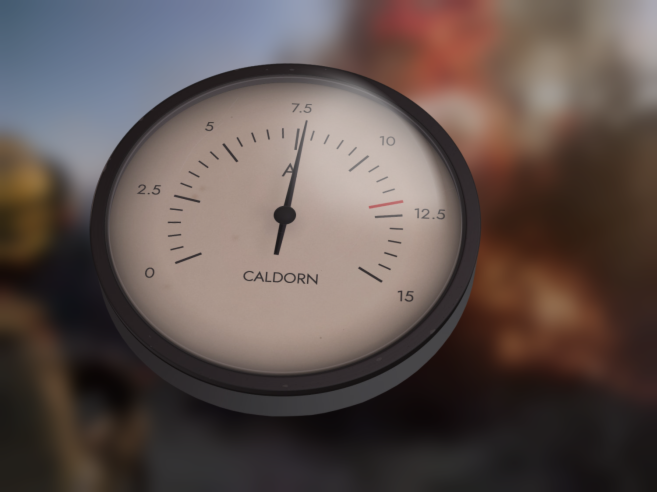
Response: 7.75 A
